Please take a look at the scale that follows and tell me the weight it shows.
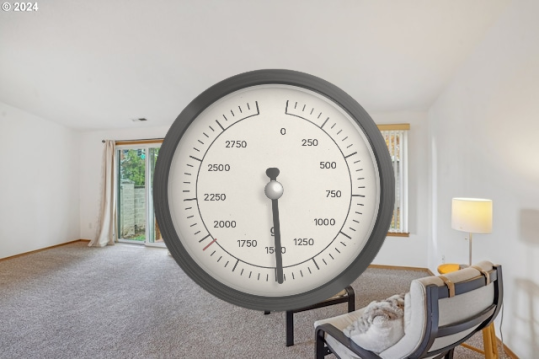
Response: 1475 g
